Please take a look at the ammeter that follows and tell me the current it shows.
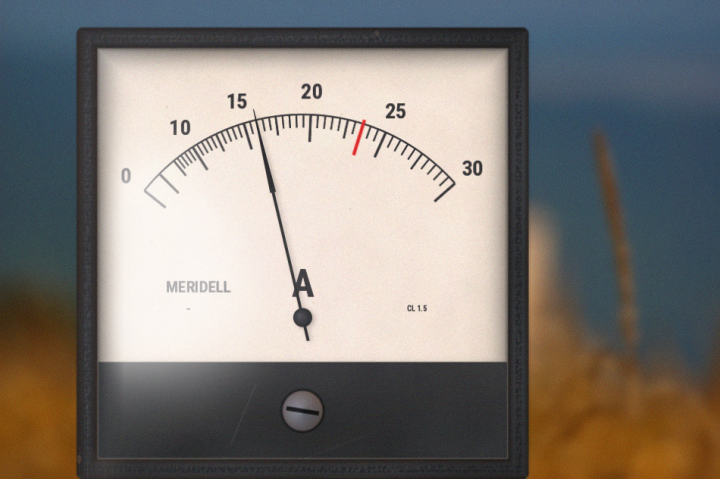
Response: 16 A
